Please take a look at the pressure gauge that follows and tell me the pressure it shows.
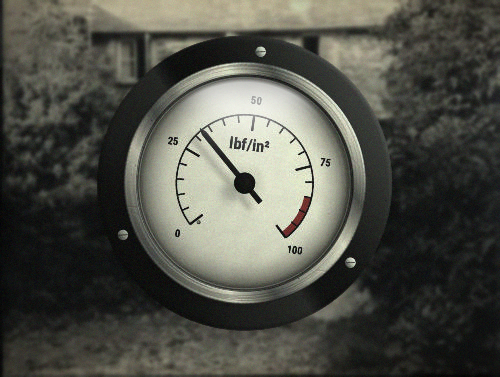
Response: 32.5 psi
